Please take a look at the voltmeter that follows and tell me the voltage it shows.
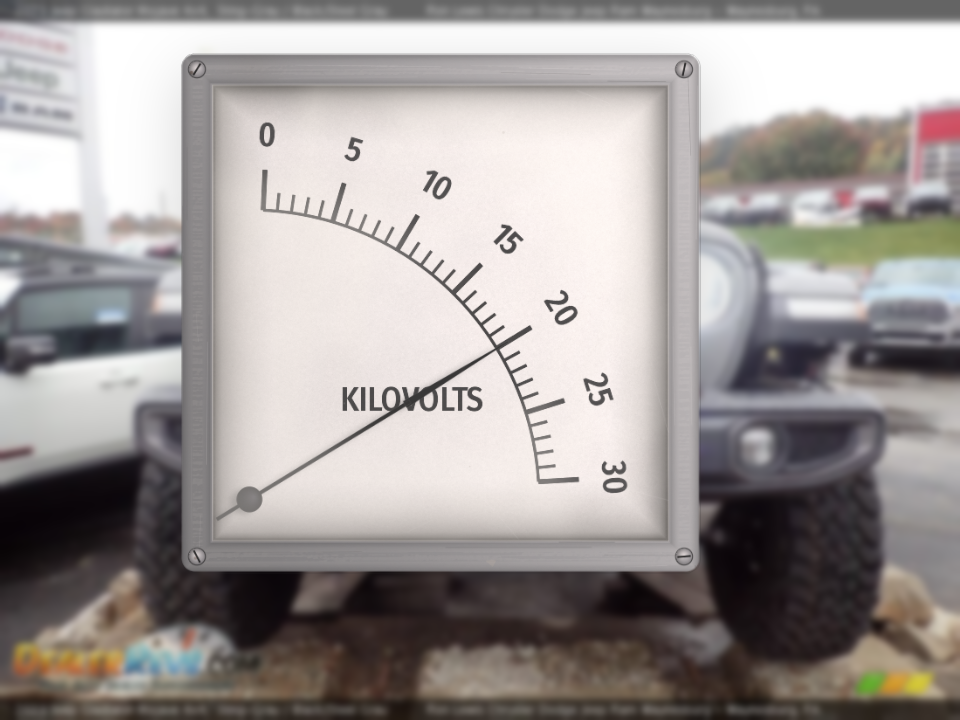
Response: 20 kV
